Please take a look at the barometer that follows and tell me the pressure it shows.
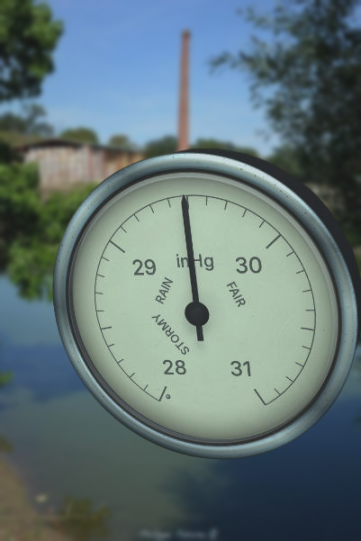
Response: 29.5 inHg
